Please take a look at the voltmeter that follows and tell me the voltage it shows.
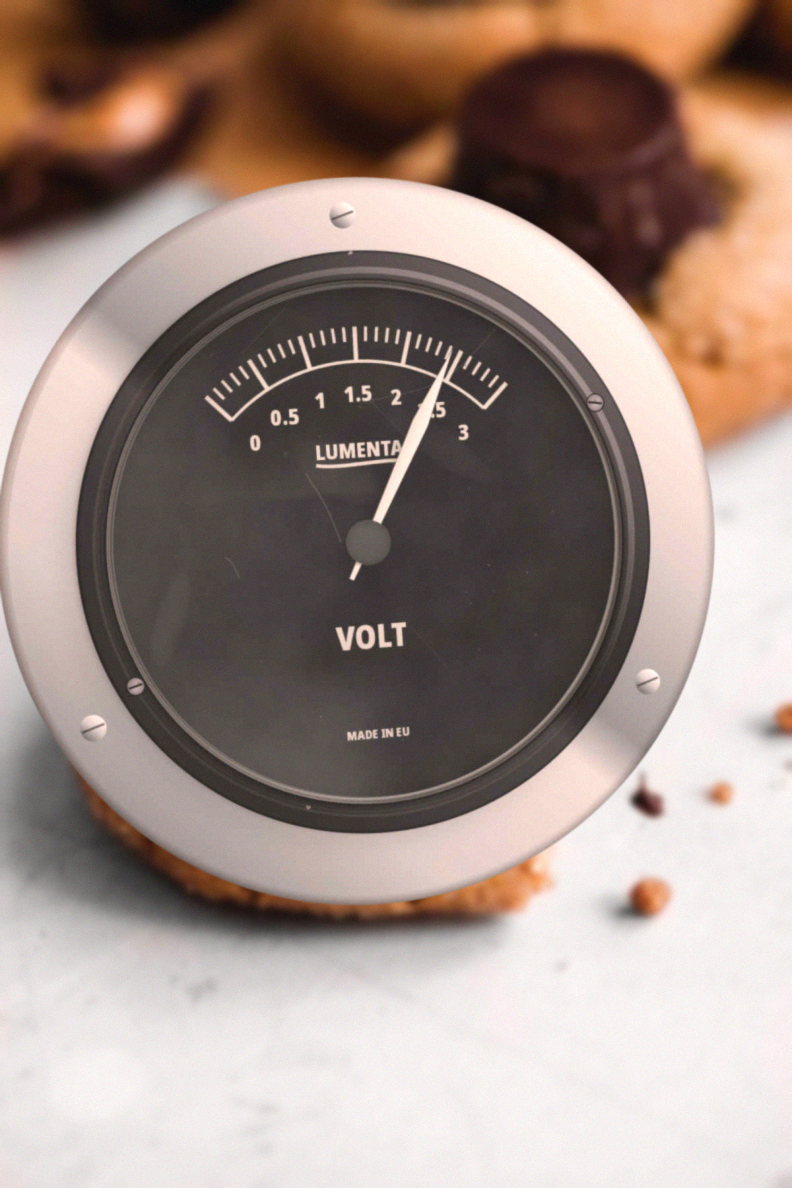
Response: 2.4 V
